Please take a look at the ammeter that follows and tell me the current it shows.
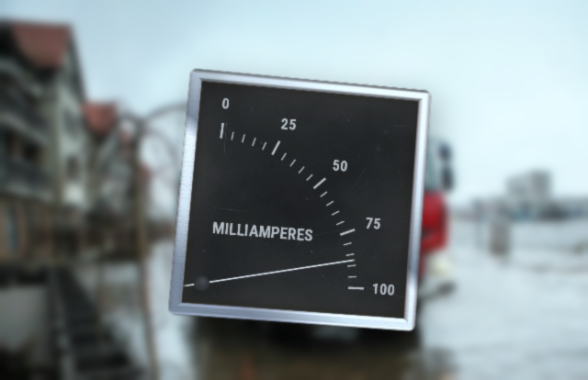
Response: 87.5 mA
